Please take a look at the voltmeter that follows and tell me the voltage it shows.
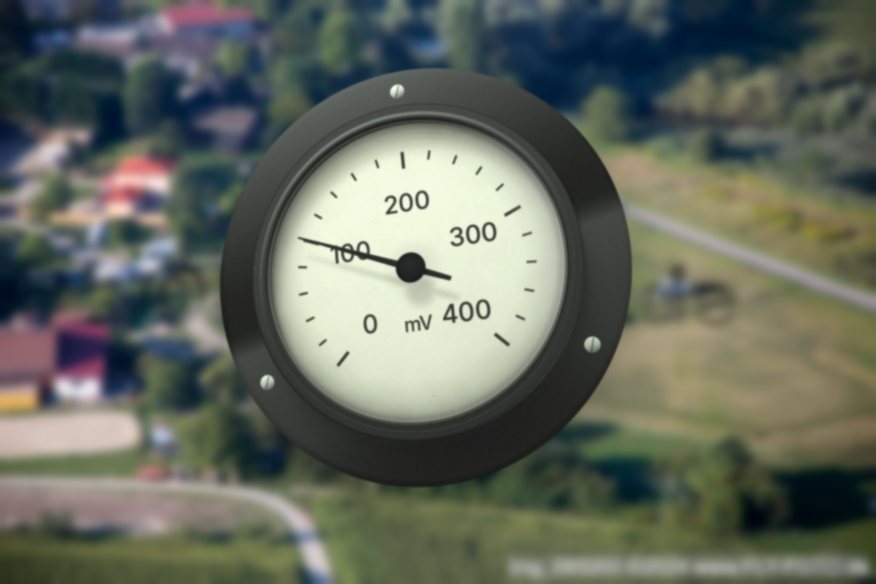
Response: 100 mV
